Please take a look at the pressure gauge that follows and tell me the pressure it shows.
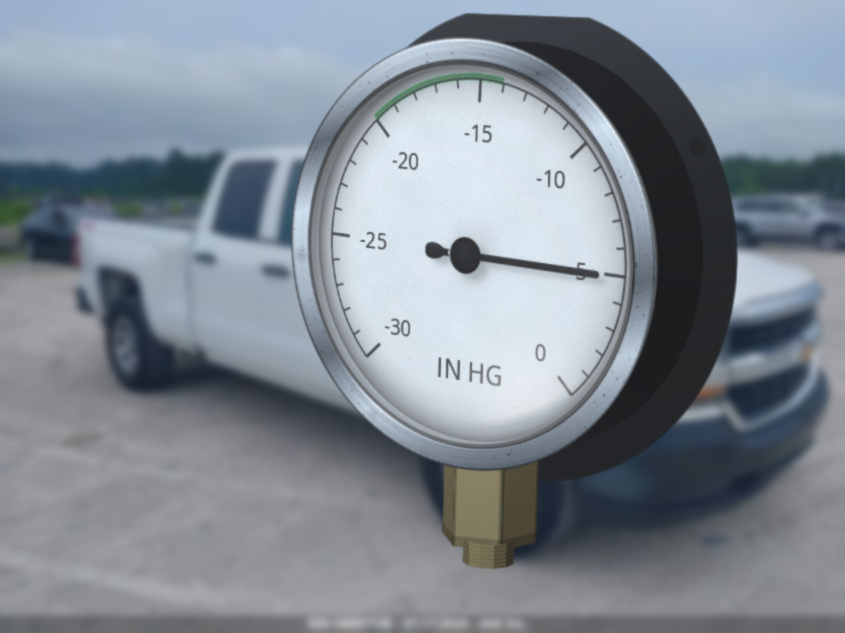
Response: -5 inHg
